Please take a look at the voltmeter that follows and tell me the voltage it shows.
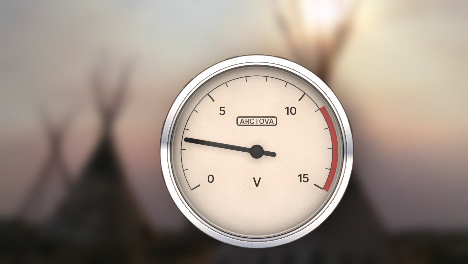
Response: 2.5 V
